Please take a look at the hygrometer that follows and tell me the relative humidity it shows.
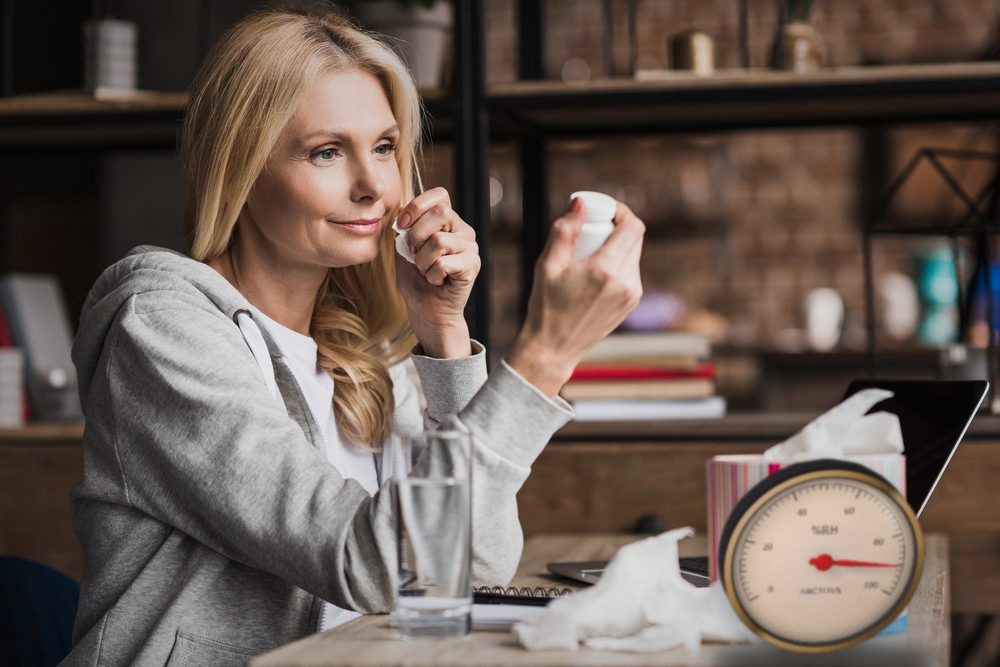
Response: 90 %
